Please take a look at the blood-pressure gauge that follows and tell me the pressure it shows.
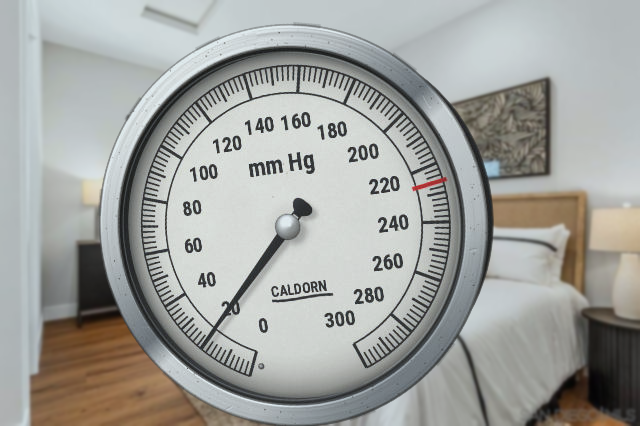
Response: 20 mmHg
